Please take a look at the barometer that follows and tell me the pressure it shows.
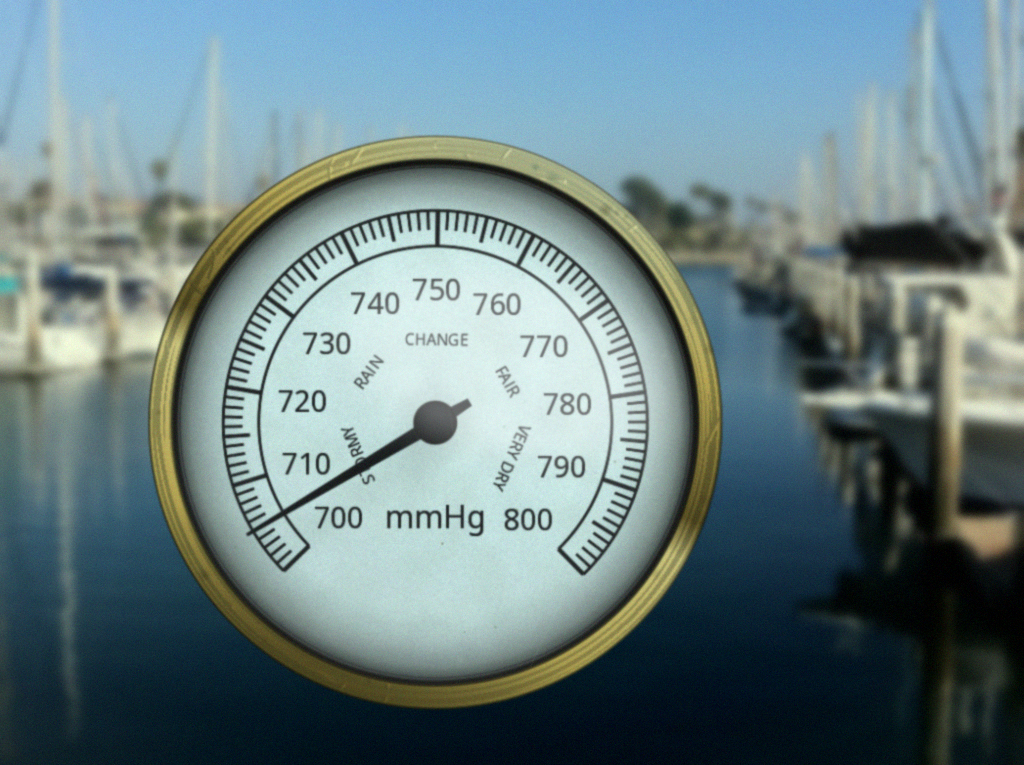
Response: 705 mmHg
